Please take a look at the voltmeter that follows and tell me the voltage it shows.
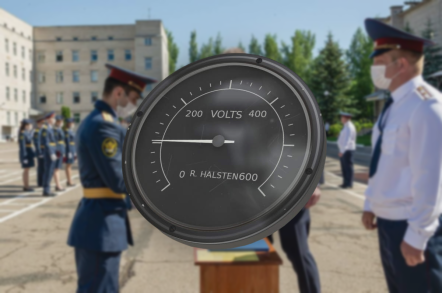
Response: 100 V
